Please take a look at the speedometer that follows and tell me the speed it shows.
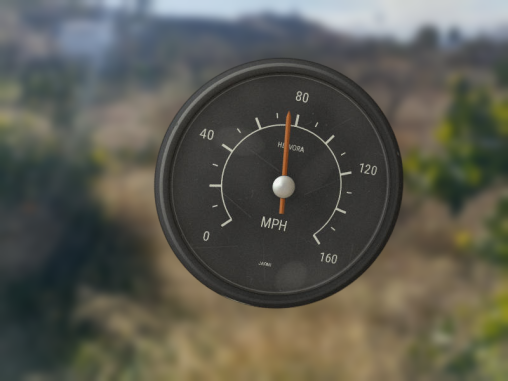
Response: 75 mph
